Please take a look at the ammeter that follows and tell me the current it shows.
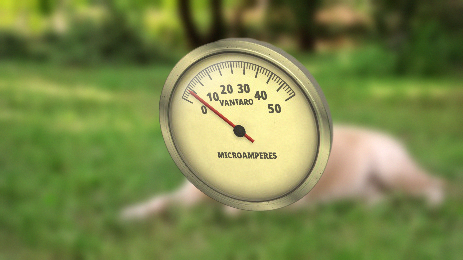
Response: 5 µA
